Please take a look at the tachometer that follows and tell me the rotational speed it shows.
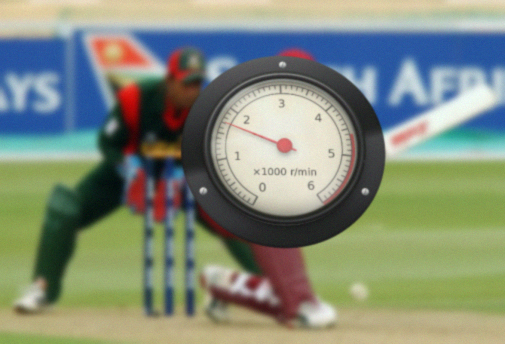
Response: 1700 rpm
